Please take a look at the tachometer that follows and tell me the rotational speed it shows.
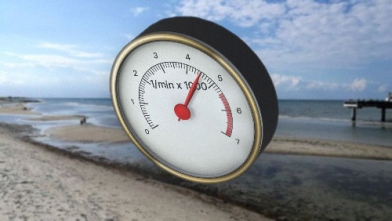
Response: 4500 rpm
